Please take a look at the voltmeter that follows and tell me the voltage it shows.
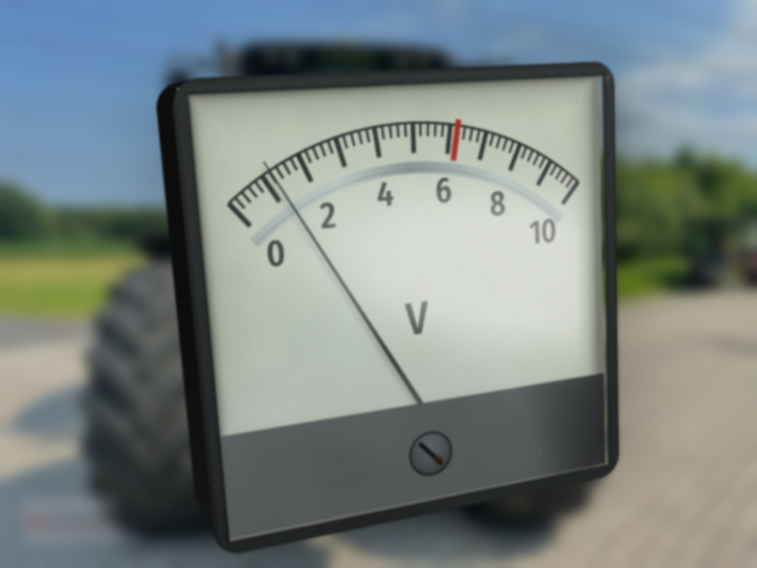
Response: 1.2 V
